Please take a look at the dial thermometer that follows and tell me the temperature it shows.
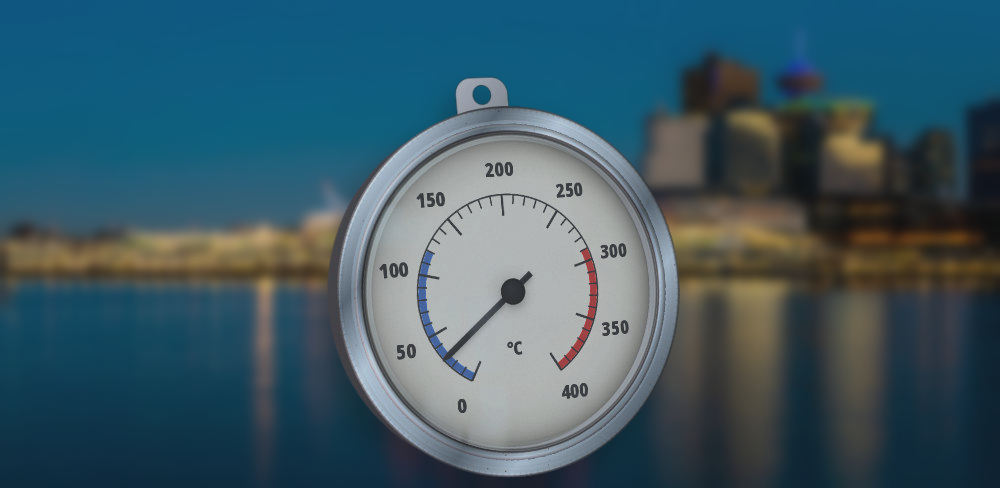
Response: 30 °C
